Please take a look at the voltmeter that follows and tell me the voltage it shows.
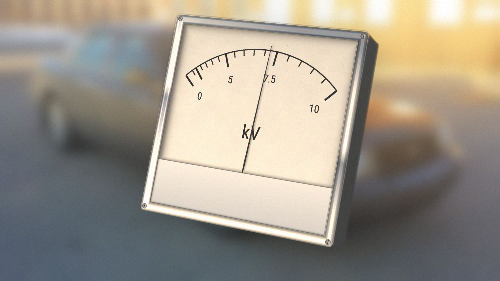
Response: 7.25 kV
